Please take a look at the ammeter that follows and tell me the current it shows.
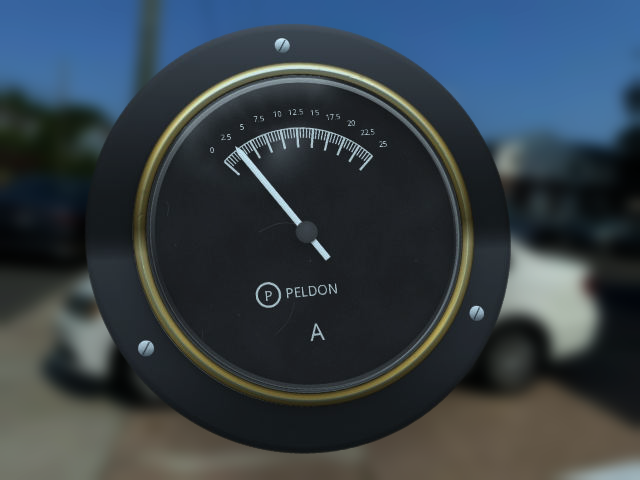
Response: 2.5 A
